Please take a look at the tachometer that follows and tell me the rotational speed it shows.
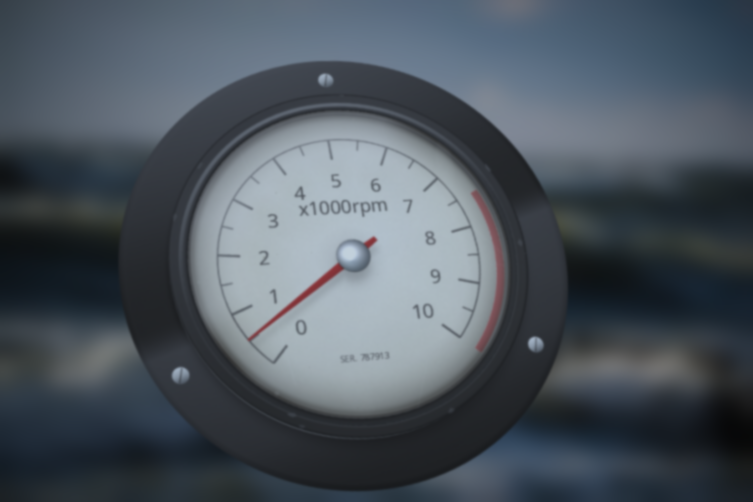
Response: 500 rpm
